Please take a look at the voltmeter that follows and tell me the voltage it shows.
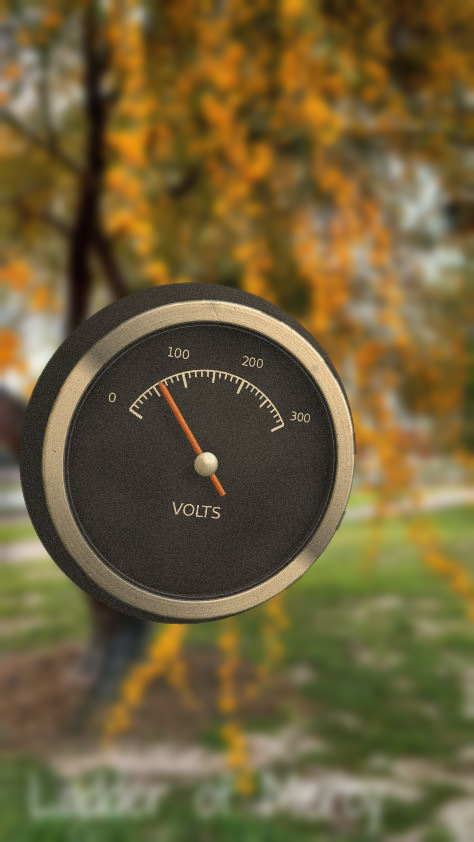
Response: 60 V
